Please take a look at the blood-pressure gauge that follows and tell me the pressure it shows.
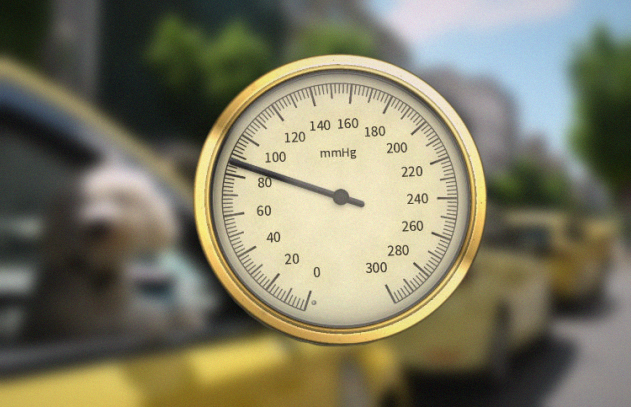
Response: 86 mmHg
